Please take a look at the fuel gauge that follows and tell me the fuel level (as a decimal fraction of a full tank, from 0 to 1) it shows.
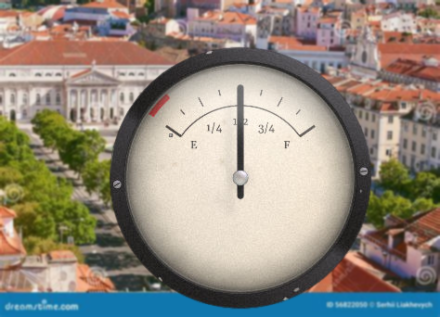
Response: 0.5
